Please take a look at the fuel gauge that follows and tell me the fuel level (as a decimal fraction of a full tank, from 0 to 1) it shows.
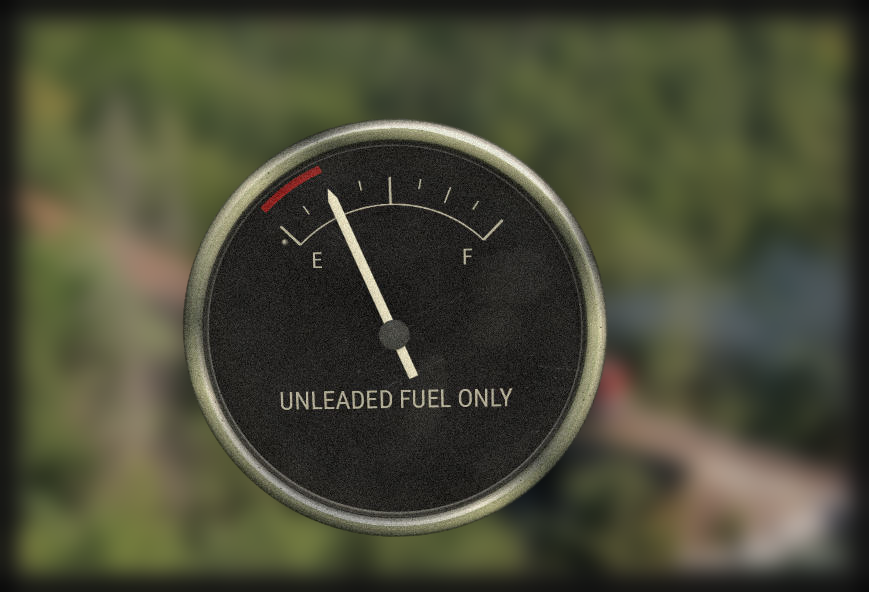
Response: 0.25
